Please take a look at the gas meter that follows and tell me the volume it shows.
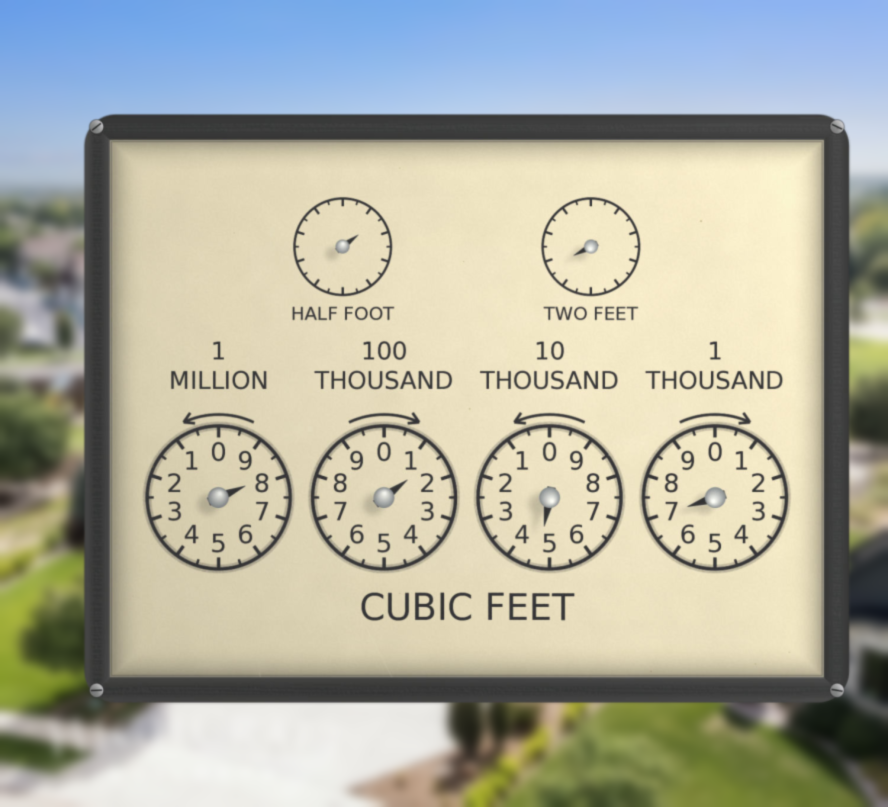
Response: 814700 ft³
